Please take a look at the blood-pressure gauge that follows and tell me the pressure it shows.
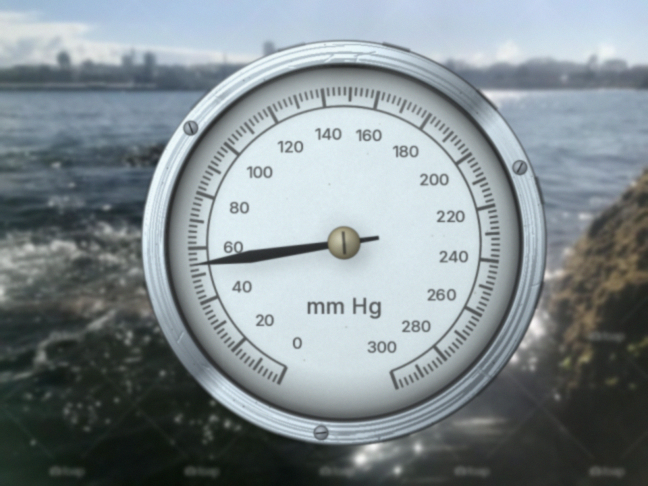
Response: 54 mmHg
